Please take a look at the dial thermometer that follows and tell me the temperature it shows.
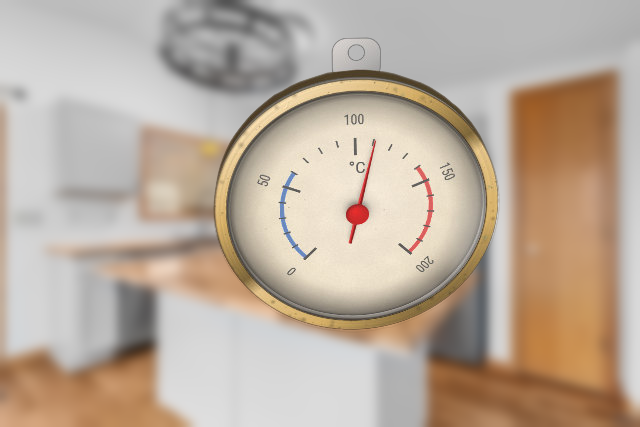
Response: 110 °C
